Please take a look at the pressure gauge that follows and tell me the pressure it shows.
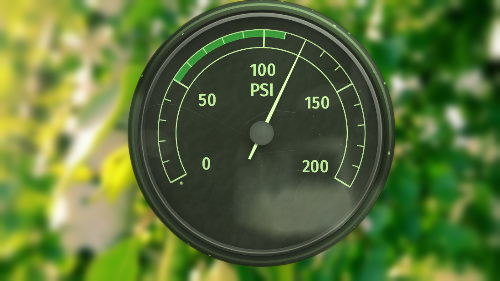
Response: 120 psi
